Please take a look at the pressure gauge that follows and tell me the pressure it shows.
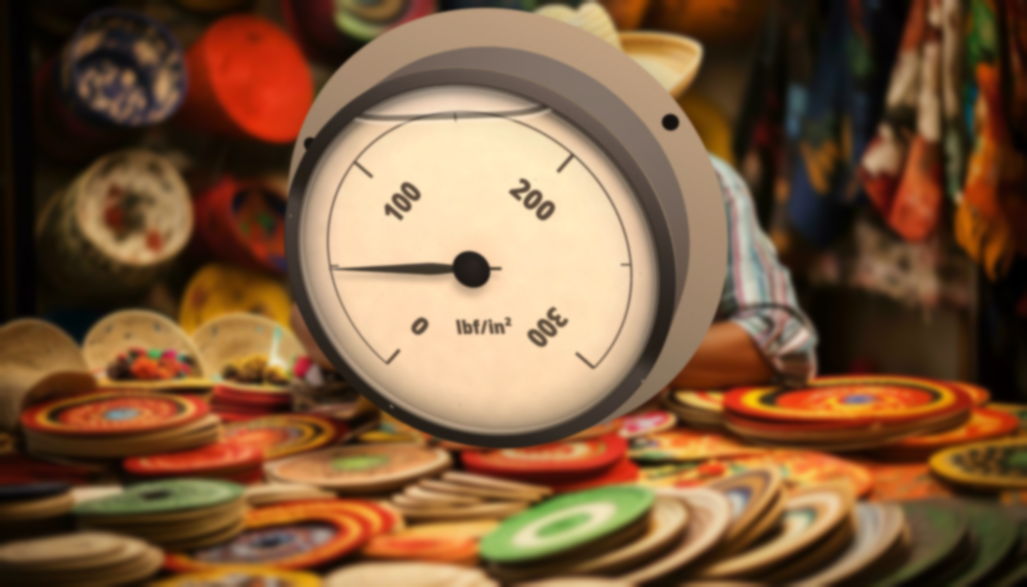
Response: 50 psi
